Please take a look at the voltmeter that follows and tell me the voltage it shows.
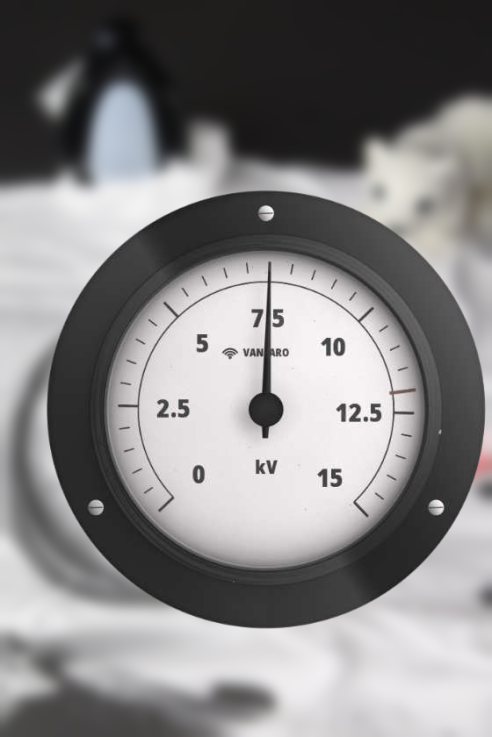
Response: 7.5 kV
